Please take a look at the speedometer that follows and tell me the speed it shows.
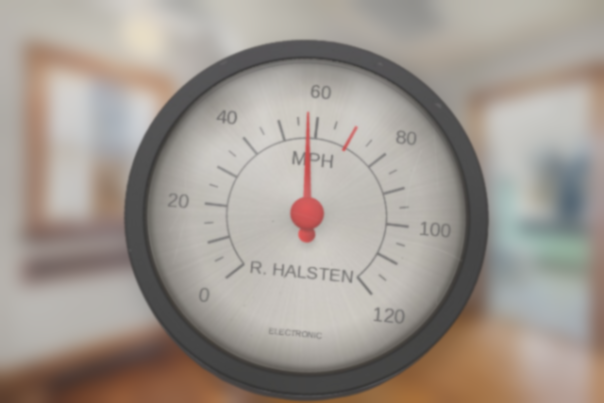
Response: 57.5 mph
